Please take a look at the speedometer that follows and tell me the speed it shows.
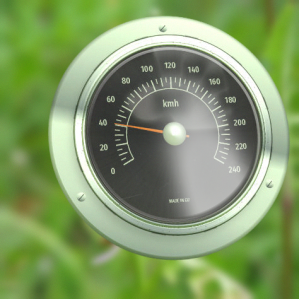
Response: 40 km/h
